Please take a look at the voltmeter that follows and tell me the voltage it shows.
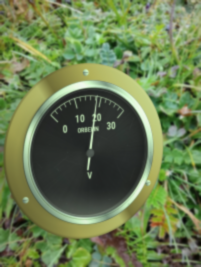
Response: 18 V
